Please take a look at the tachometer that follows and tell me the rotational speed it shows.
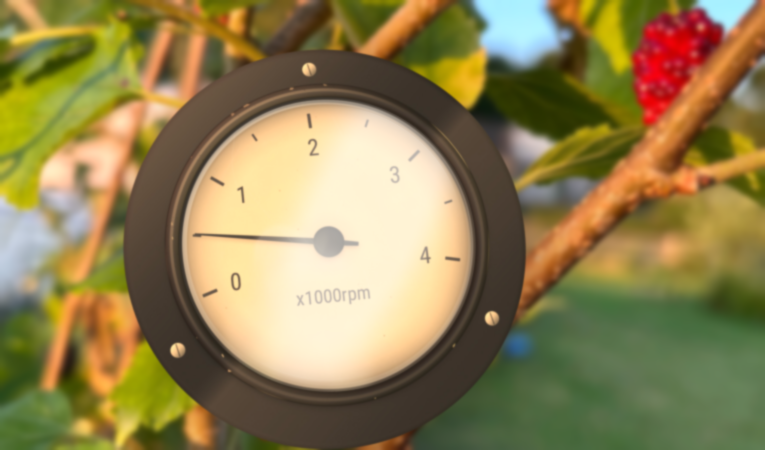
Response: 500 rpm
